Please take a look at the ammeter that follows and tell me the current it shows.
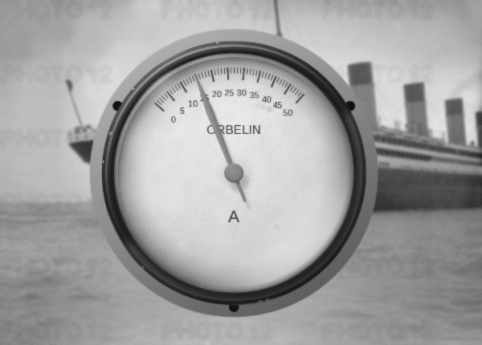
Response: 15 A
